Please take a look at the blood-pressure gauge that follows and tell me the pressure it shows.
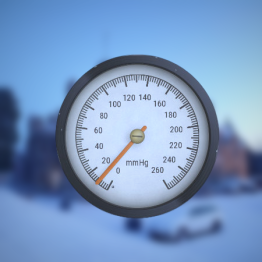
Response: 10 mmHg
